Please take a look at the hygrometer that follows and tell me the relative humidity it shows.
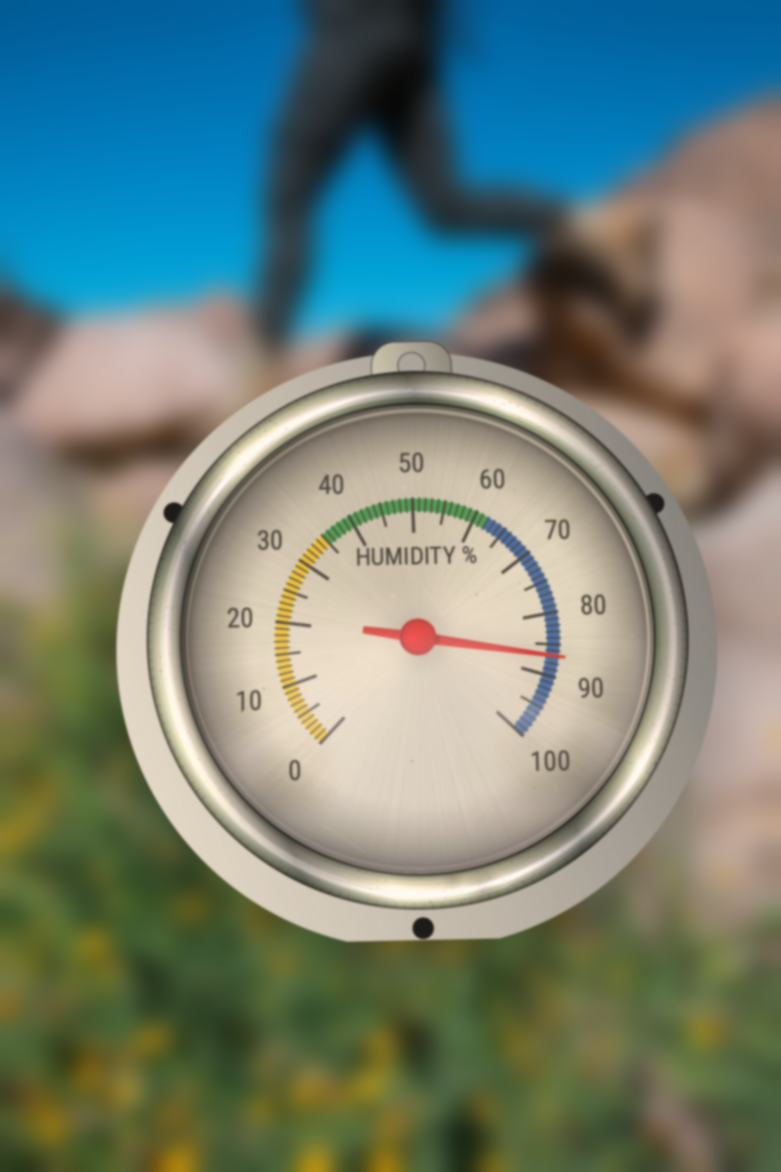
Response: 87 %
